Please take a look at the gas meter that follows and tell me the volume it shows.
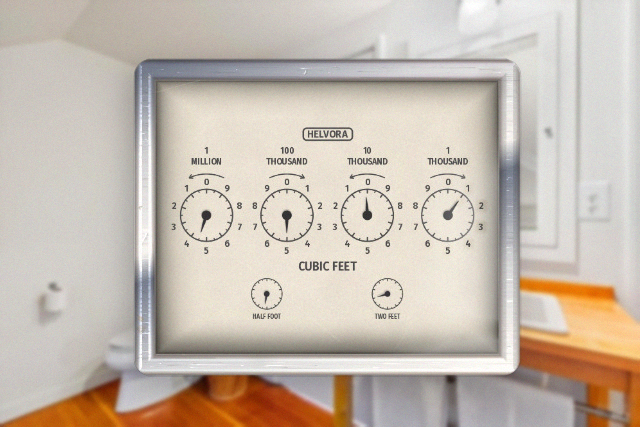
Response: 450100 ft³
